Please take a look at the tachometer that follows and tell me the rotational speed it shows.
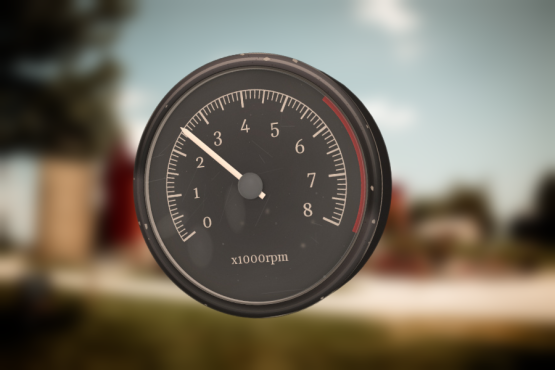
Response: 2500 rpm
